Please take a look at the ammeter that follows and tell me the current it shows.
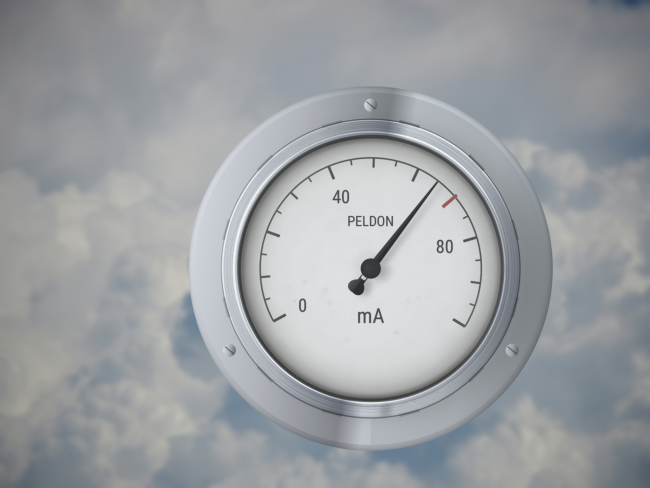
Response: 65 mA
